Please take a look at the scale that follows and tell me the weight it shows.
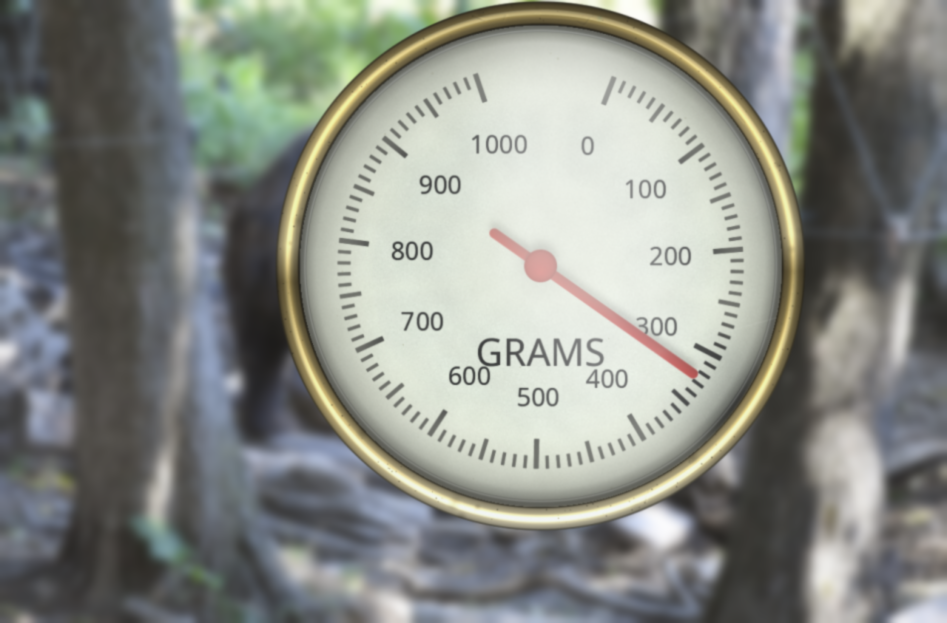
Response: 325 g
